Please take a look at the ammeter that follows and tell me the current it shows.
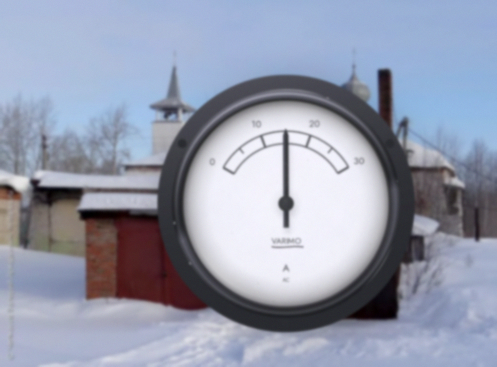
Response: 15 A
